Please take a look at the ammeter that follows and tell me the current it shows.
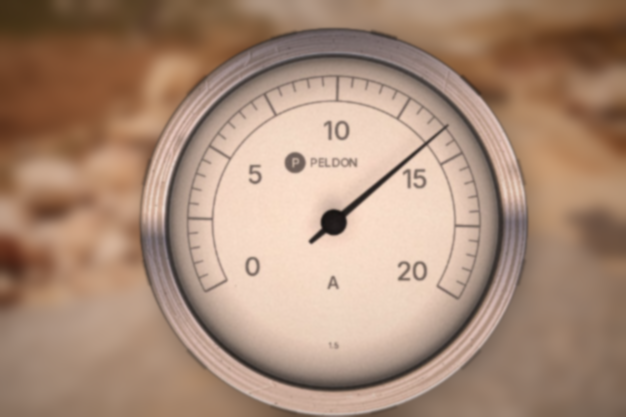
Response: 14 A
